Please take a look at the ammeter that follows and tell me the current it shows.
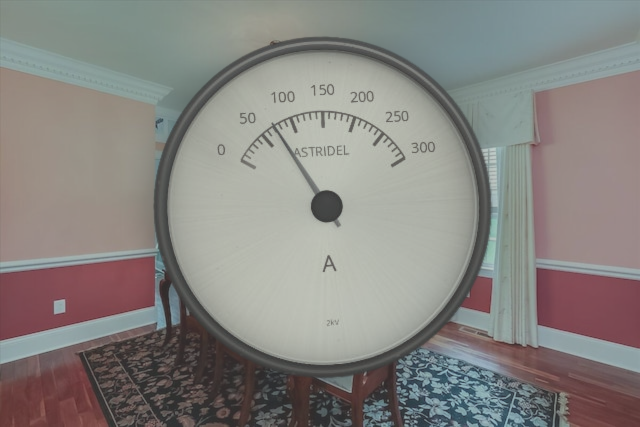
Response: 70 A
